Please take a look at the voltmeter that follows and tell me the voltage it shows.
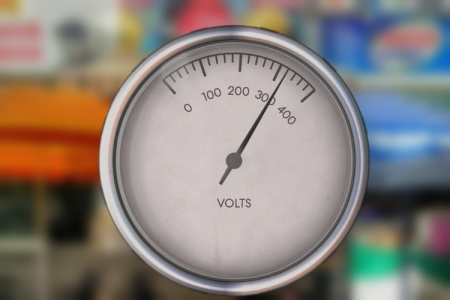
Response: 320 V
